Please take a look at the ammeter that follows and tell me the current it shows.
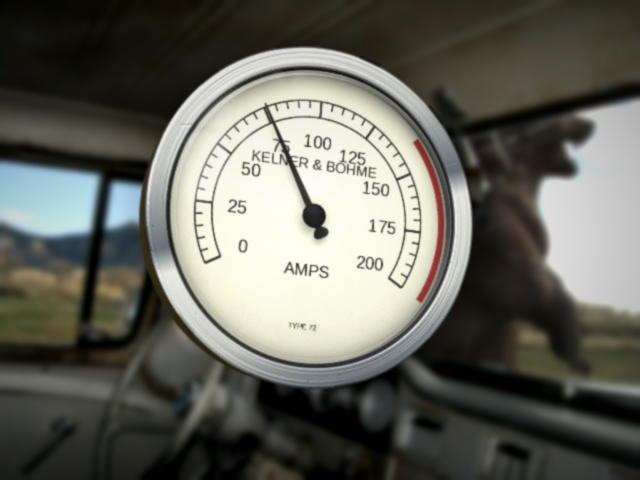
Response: 75 A
